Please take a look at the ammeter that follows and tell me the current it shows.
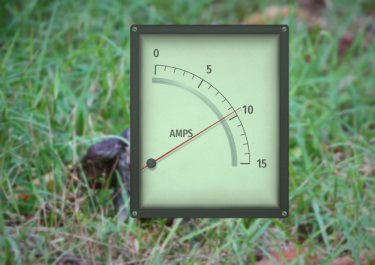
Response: 9.5 A
